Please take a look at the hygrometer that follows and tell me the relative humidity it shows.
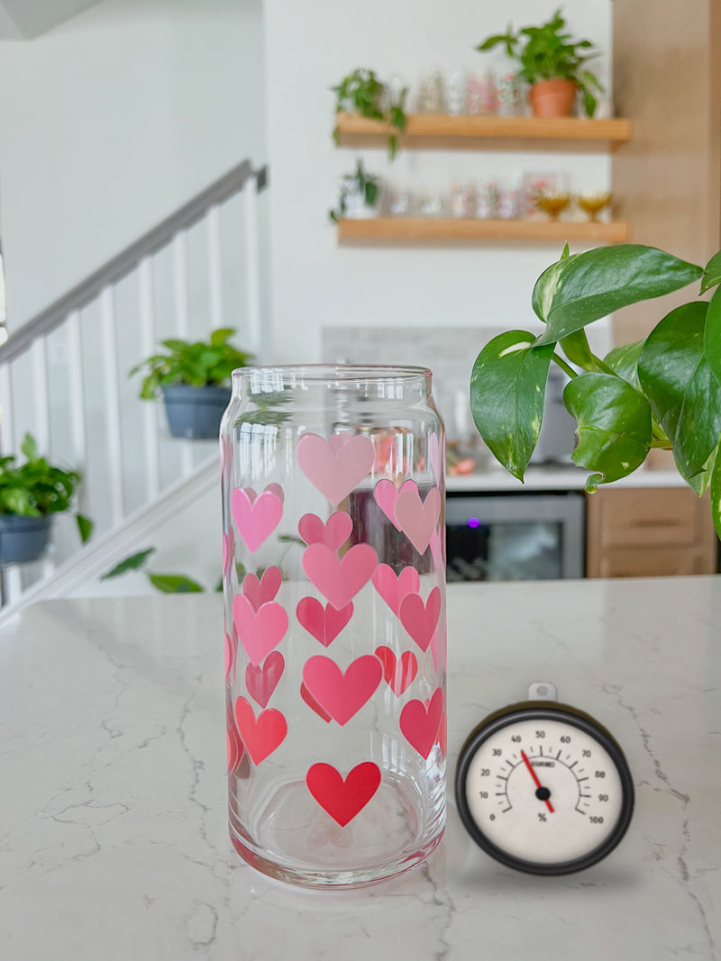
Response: 40 %
